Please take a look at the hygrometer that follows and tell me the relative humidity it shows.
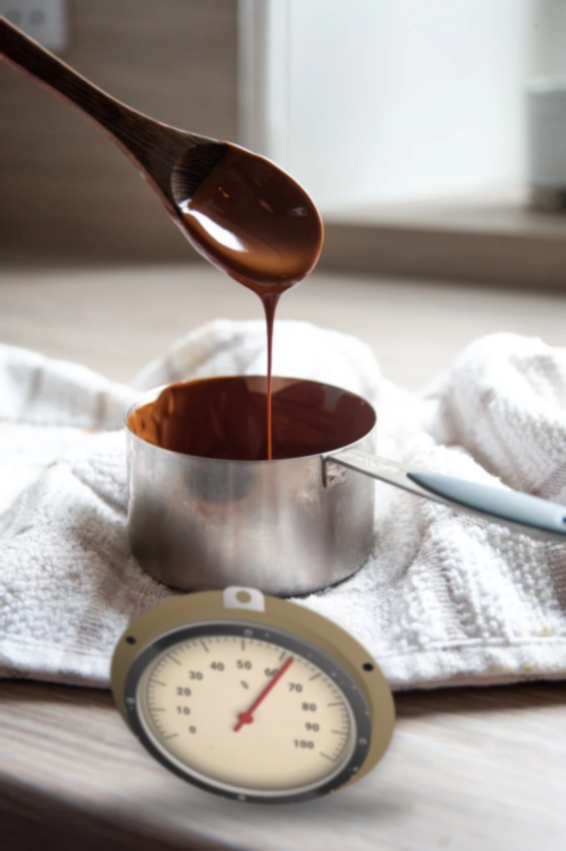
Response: 62 %
